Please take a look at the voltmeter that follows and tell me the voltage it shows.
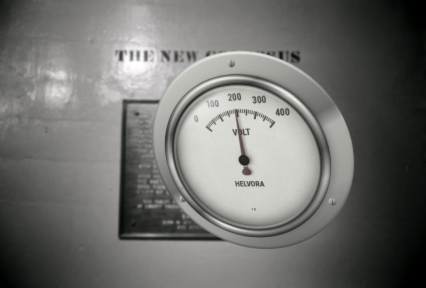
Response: 200 V
